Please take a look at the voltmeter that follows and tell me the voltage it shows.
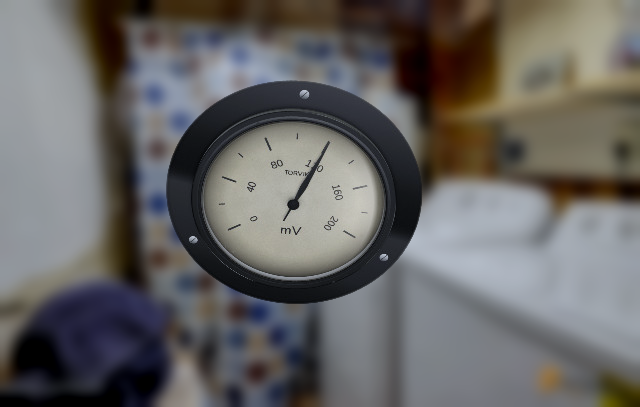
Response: 120 mV
